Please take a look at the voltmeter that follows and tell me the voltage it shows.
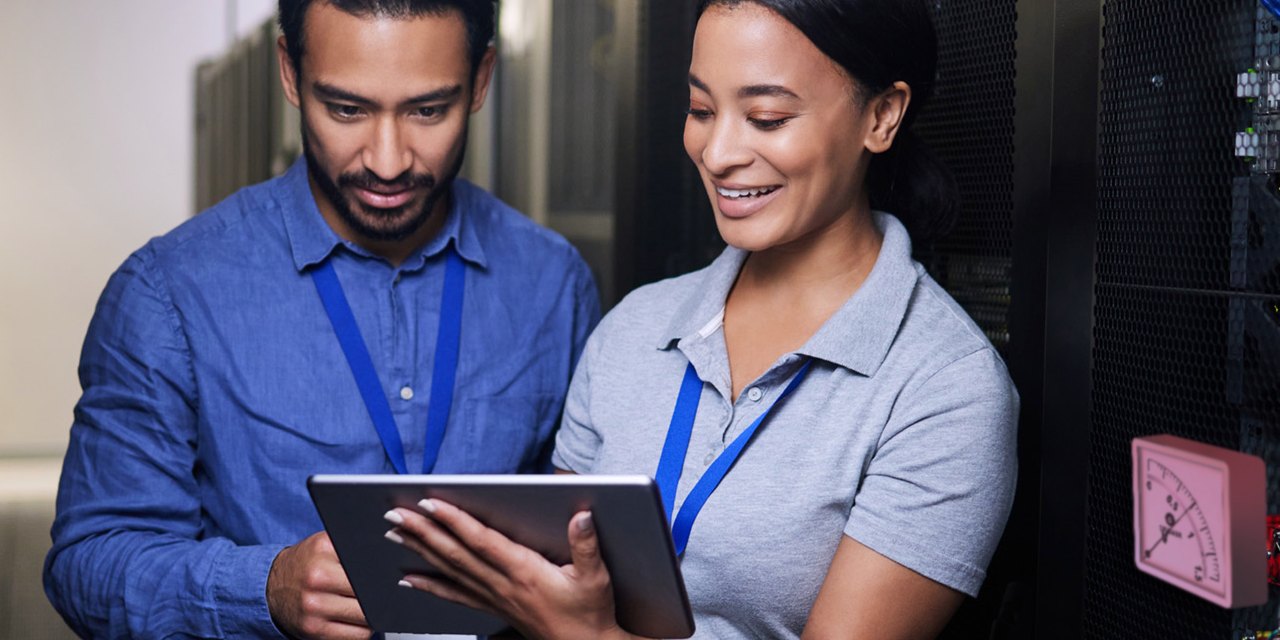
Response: 0.75 V
